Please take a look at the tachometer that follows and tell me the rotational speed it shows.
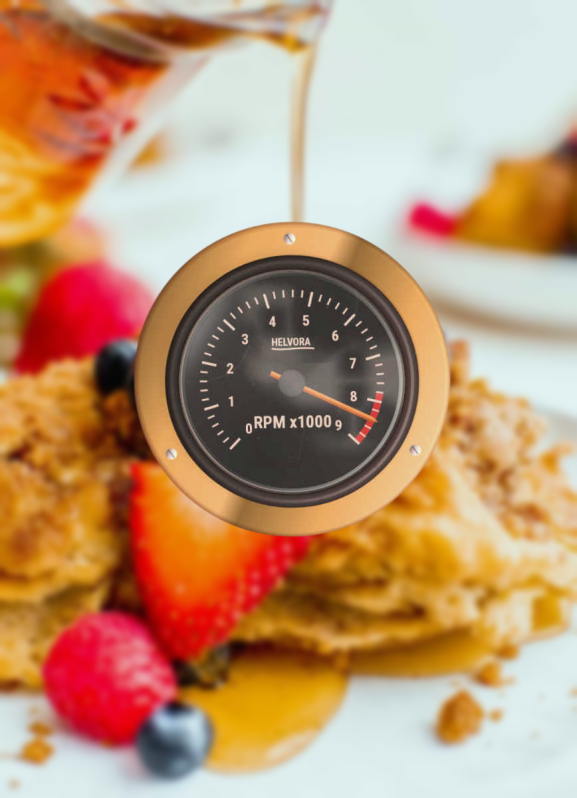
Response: 8400 rpm
